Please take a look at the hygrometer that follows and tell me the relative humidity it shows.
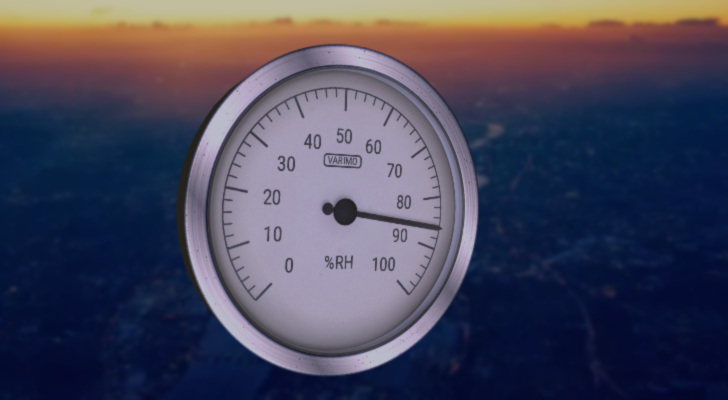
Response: 86 %
